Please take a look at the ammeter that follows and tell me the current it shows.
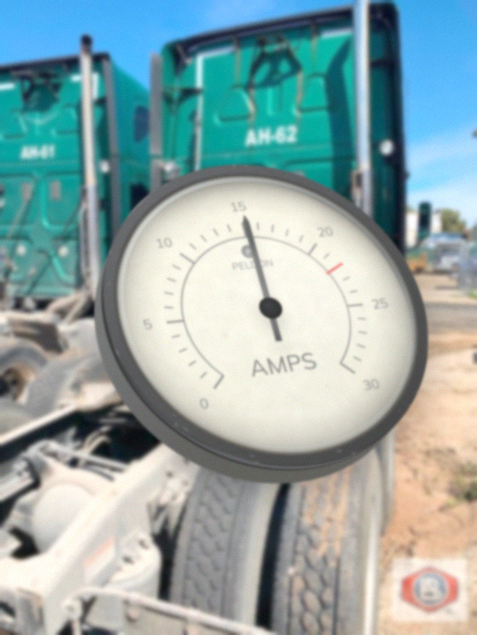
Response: 15 A
